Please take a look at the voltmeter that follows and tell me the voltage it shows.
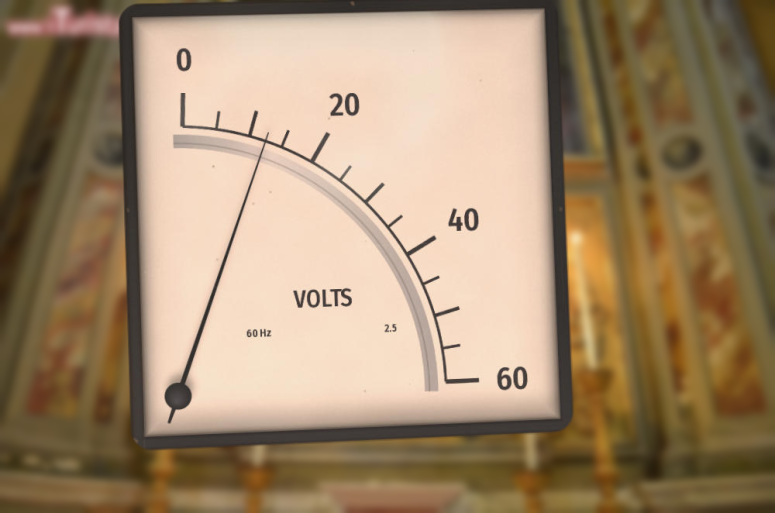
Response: 12.5 V
